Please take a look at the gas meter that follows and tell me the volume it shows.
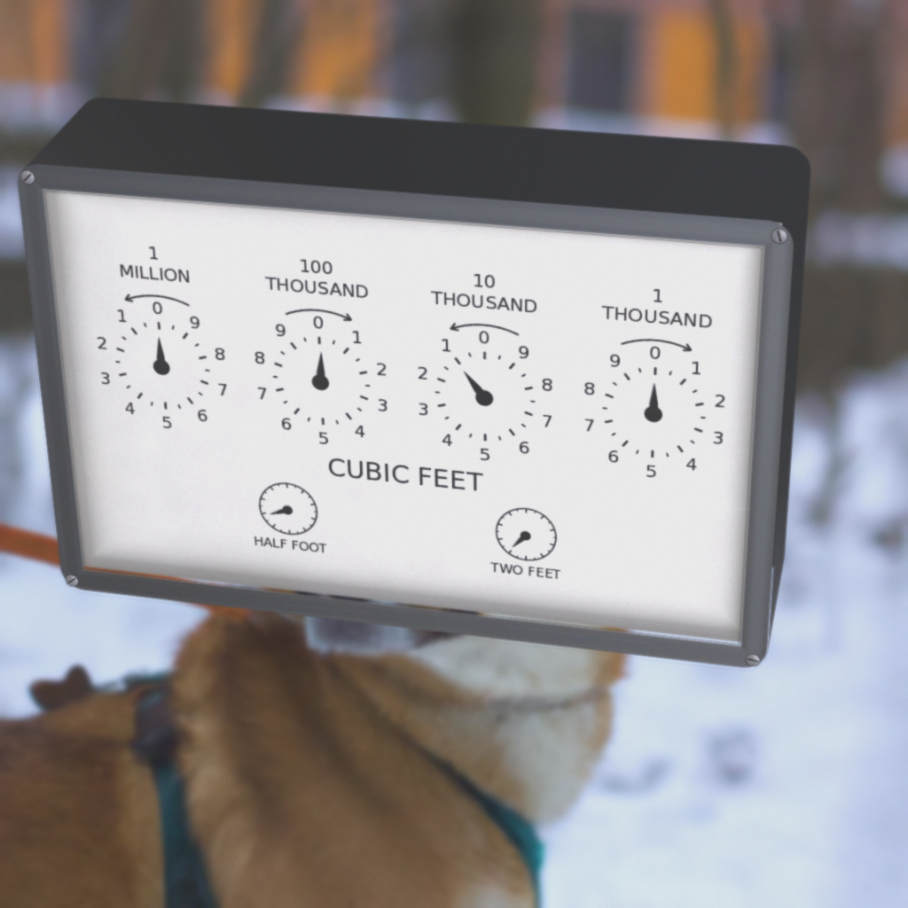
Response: 1000 ft³
